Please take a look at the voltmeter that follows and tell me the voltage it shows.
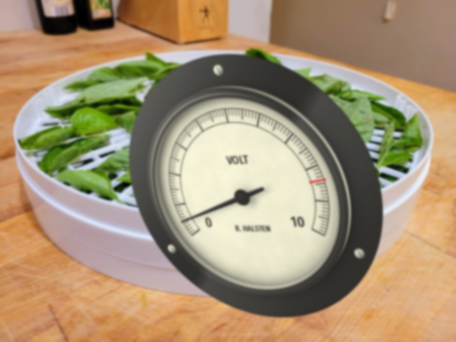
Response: 0.5 V
